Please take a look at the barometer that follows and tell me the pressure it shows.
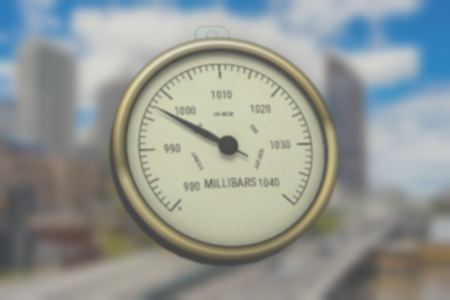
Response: 997 mbar
